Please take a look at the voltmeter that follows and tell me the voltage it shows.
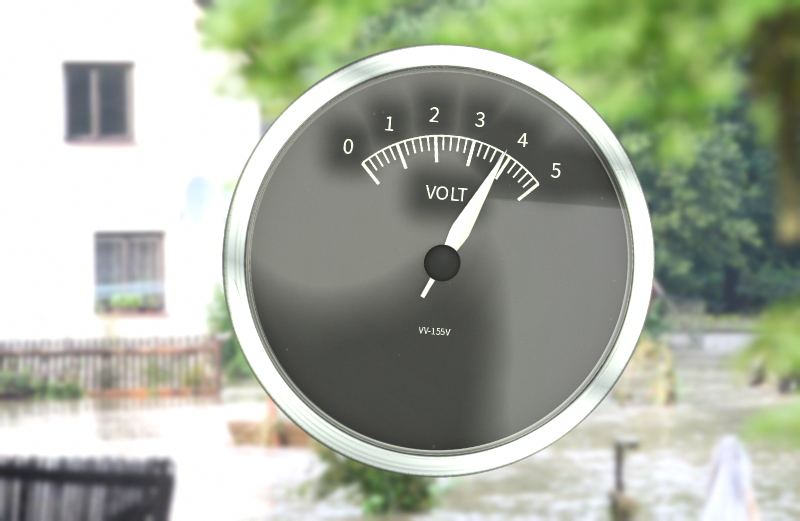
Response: 3.8 V
